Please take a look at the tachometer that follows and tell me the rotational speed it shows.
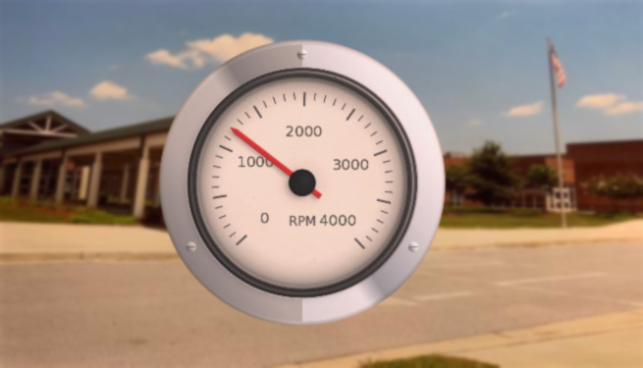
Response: 1200 rpm
